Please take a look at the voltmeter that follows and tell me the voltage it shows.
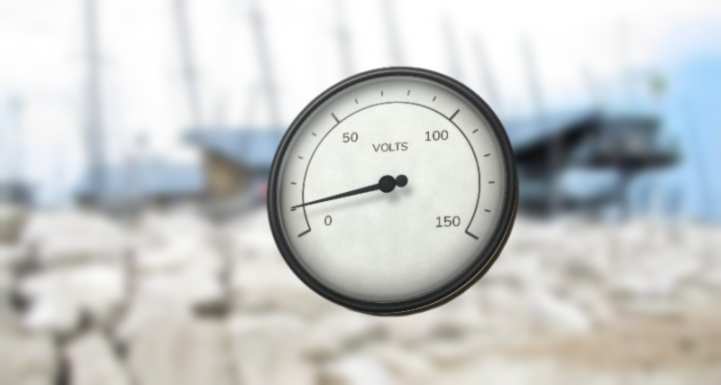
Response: 10 V
